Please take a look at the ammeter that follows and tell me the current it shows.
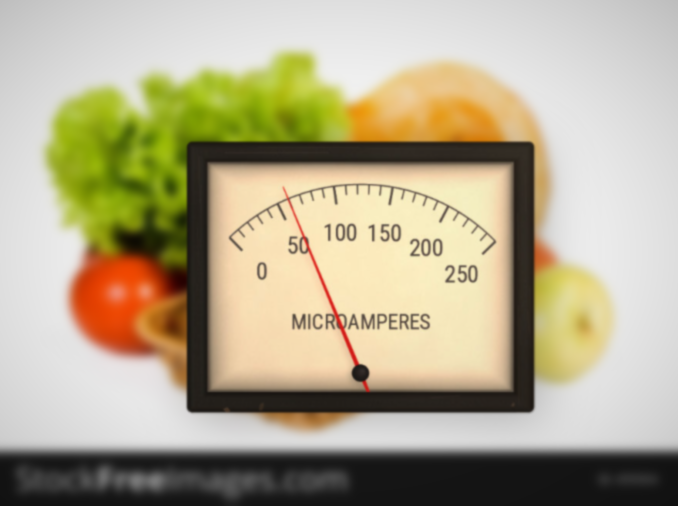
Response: 60 µA
